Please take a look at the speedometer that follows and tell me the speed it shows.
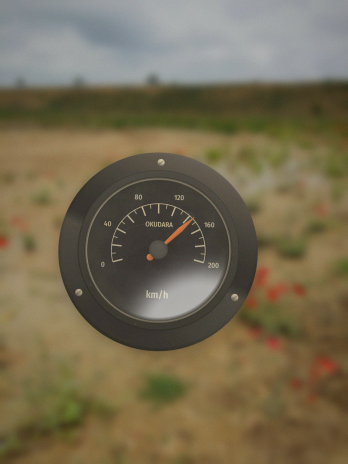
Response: 145 km/h
